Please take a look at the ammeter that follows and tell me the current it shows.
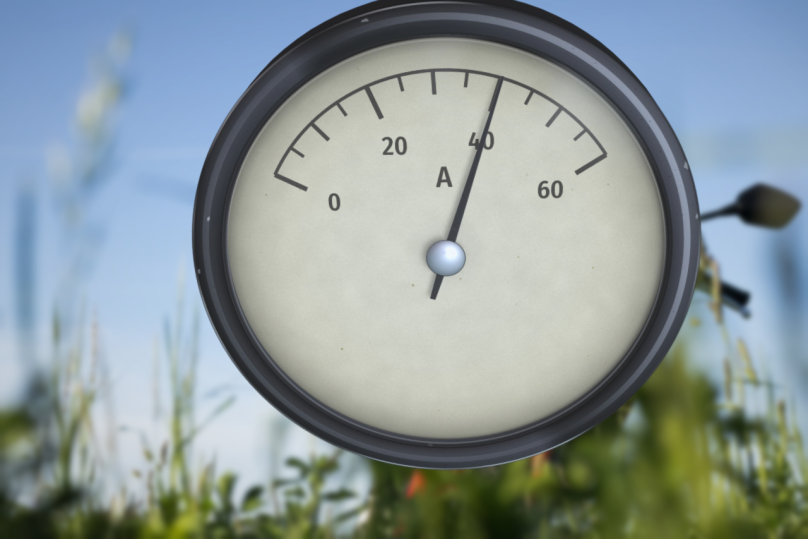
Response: 40 A
